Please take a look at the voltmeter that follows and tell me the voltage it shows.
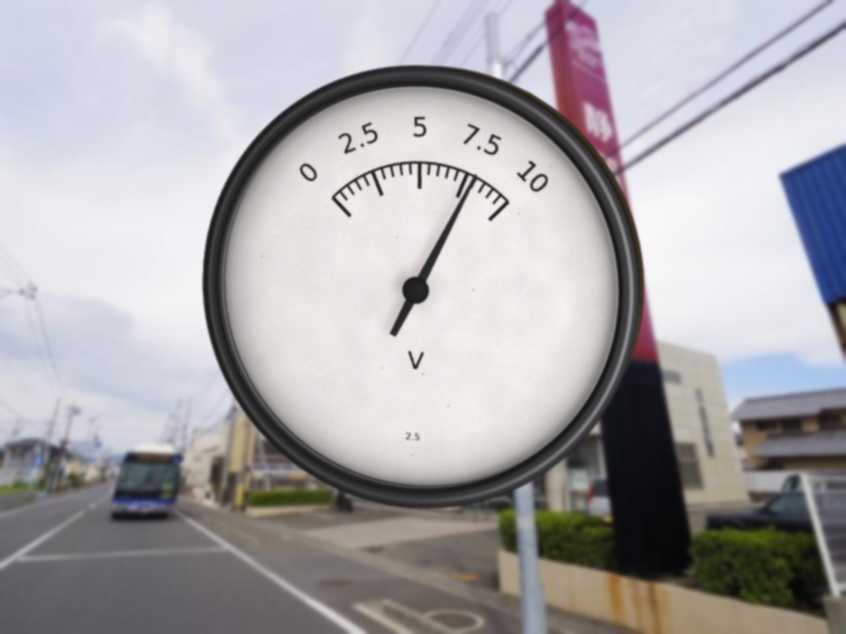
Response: 8 V
